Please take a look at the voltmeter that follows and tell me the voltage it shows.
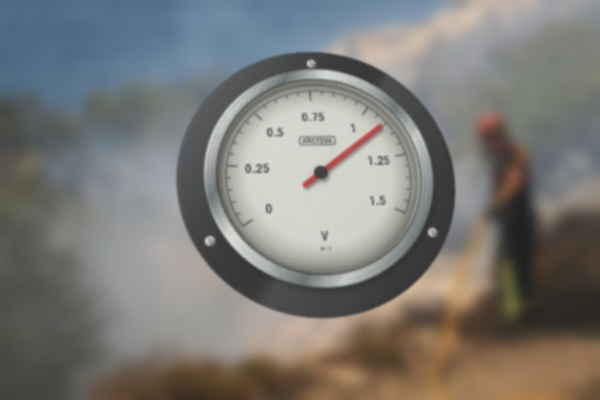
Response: 1.1 V
